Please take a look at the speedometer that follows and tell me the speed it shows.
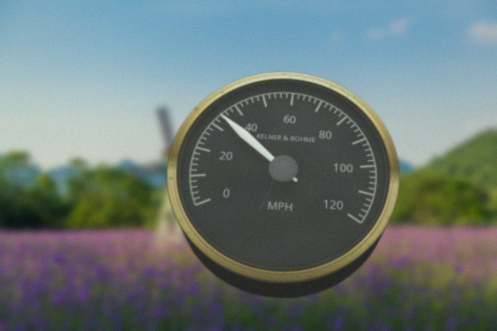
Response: 34 mph
